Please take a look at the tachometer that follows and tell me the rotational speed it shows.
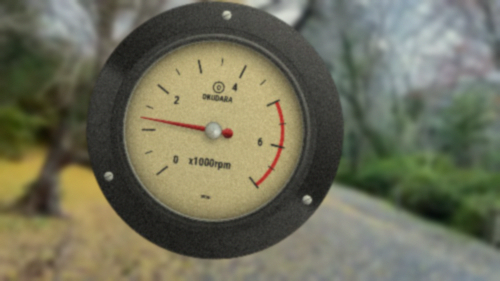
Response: 1250 rpm
